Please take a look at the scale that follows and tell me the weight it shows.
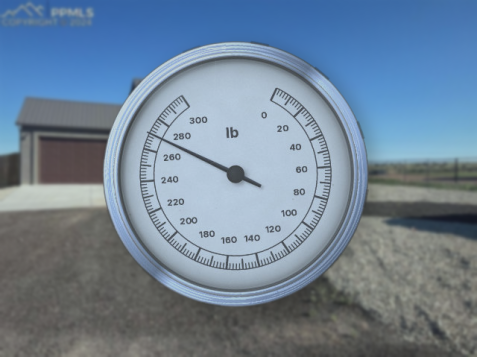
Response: 270 lb
